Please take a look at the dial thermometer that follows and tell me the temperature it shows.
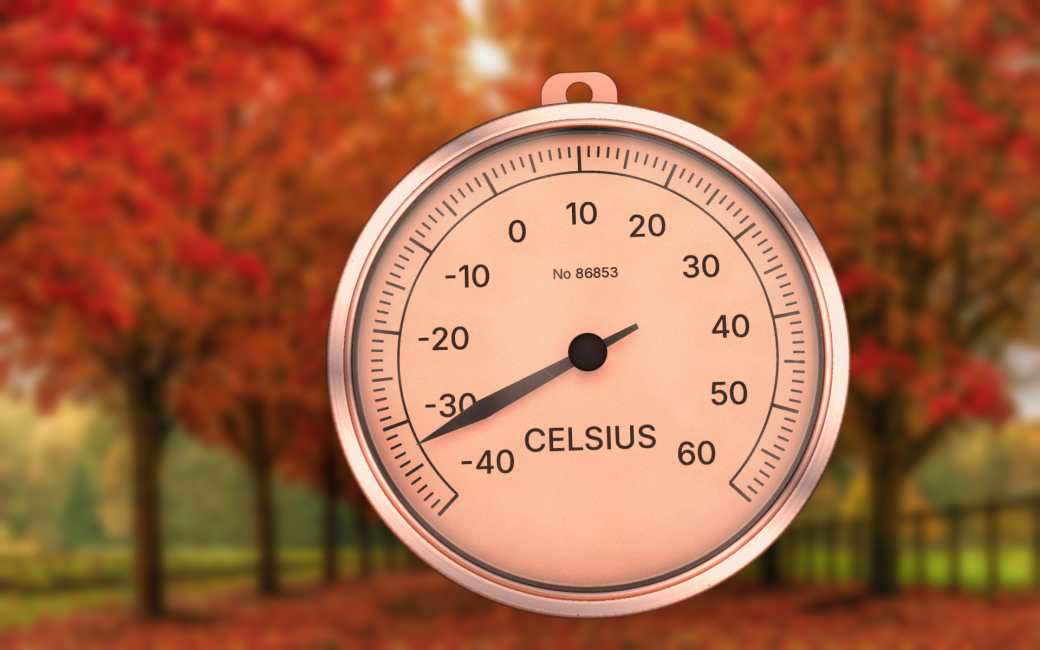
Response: -33 °C
